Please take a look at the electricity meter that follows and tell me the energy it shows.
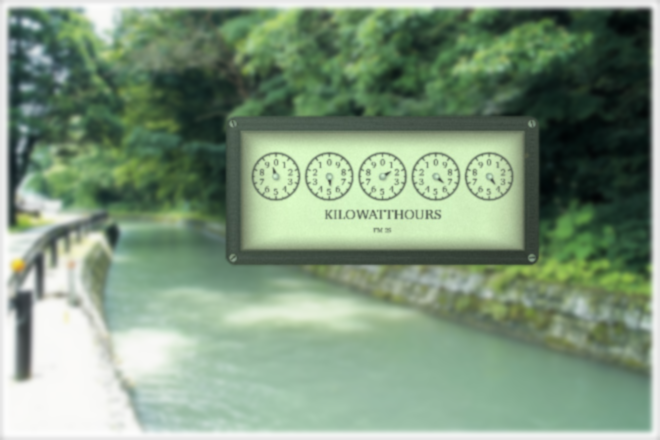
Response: 95164 kWh
